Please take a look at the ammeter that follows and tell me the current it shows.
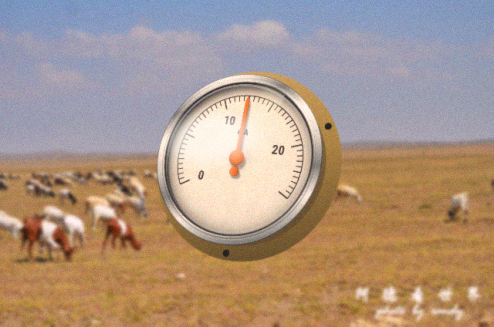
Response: 12.5 mA
